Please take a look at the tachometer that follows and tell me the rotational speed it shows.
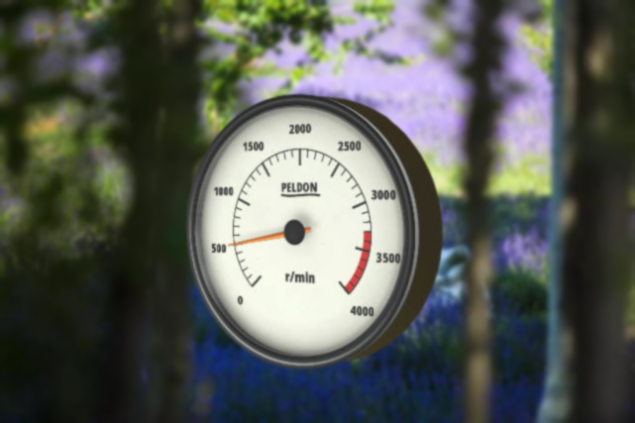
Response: 500 rpm
